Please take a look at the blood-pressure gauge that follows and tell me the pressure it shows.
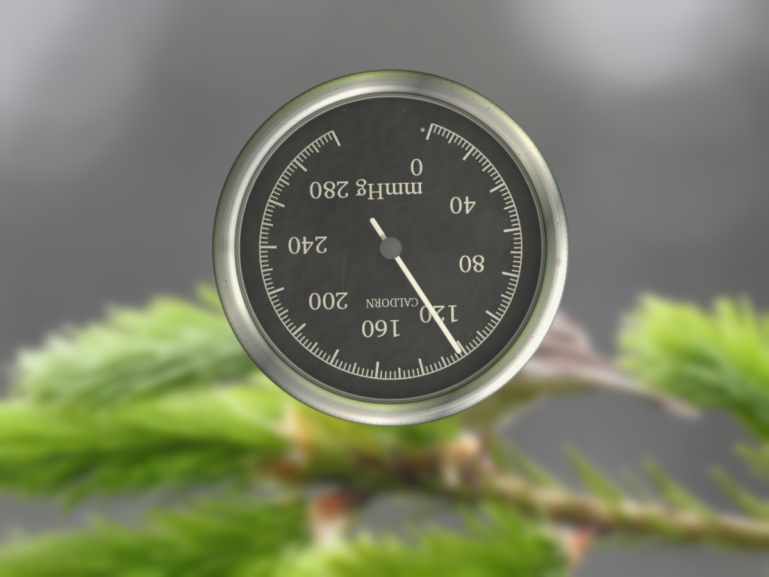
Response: 122 mmHg
